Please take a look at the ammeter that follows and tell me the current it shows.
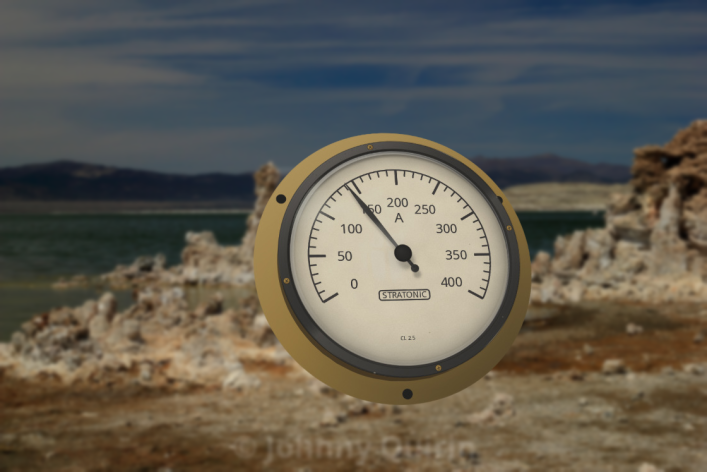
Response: 140 A
